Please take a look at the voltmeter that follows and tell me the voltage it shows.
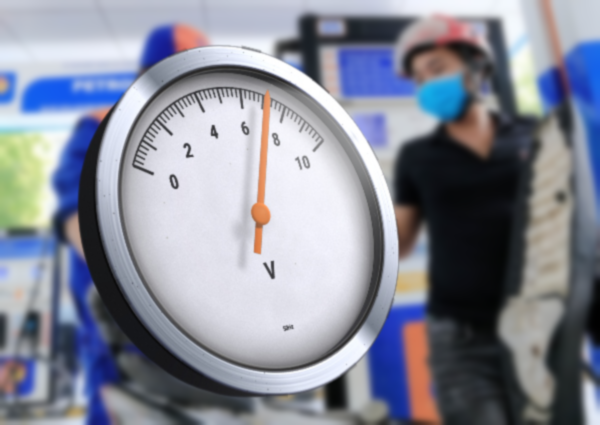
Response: 7 V
